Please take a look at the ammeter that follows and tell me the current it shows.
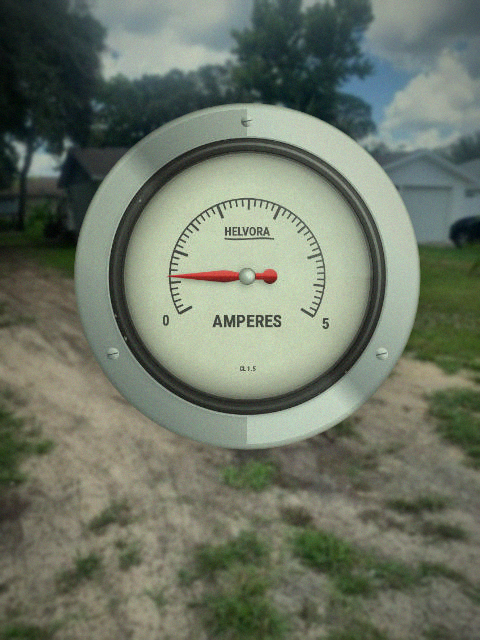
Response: 0.6 A
